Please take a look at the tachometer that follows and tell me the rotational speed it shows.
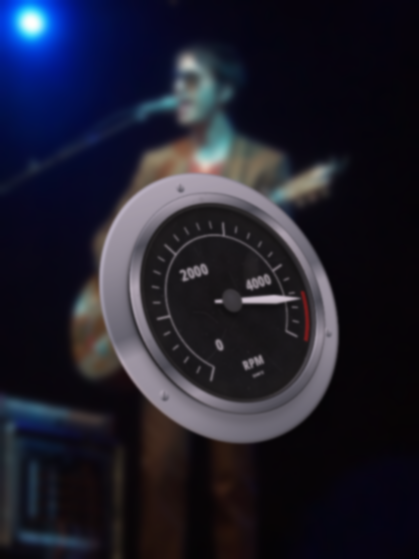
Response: 4500 rpm
